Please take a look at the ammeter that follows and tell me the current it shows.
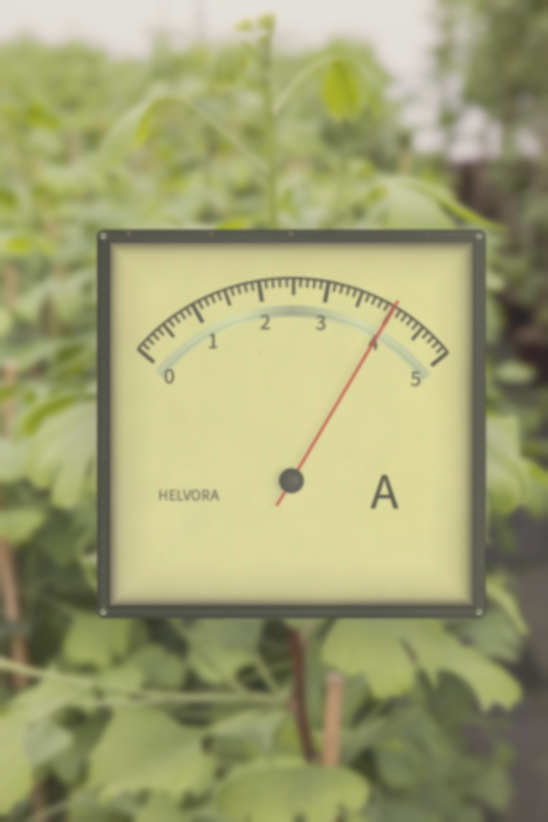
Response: 4 A
